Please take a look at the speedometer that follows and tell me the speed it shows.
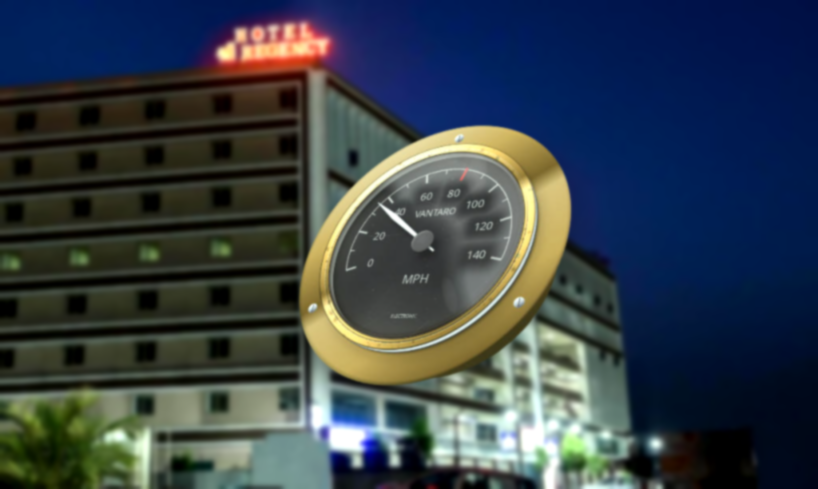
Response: 35 mph
